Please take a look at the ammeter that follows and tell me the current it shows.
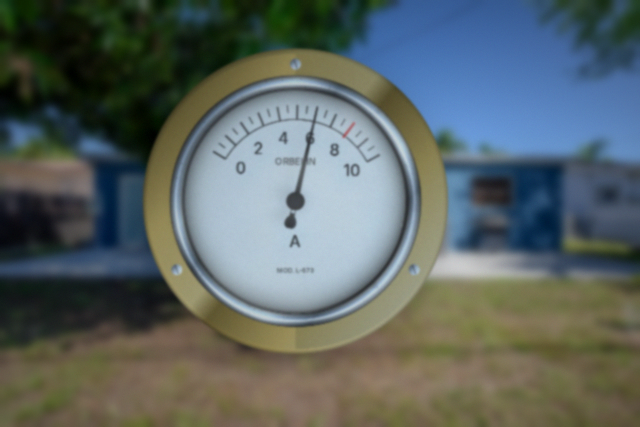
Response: 6 A
